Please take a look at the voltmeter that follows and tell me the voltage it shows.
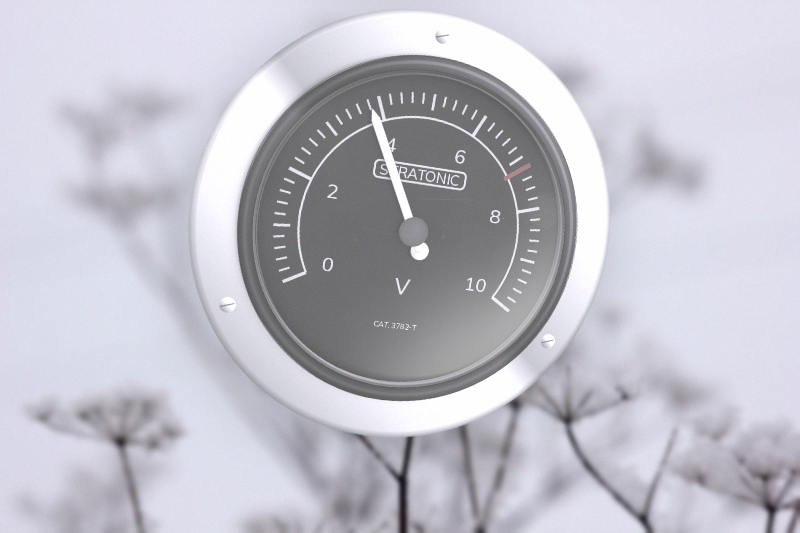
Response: 3.8 V
